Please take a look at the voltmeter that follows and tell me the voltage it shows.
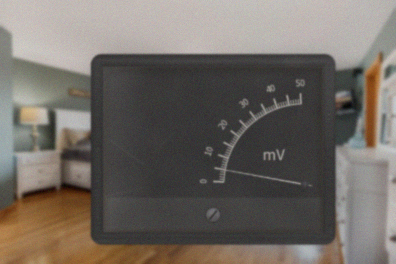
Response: 5 mV
